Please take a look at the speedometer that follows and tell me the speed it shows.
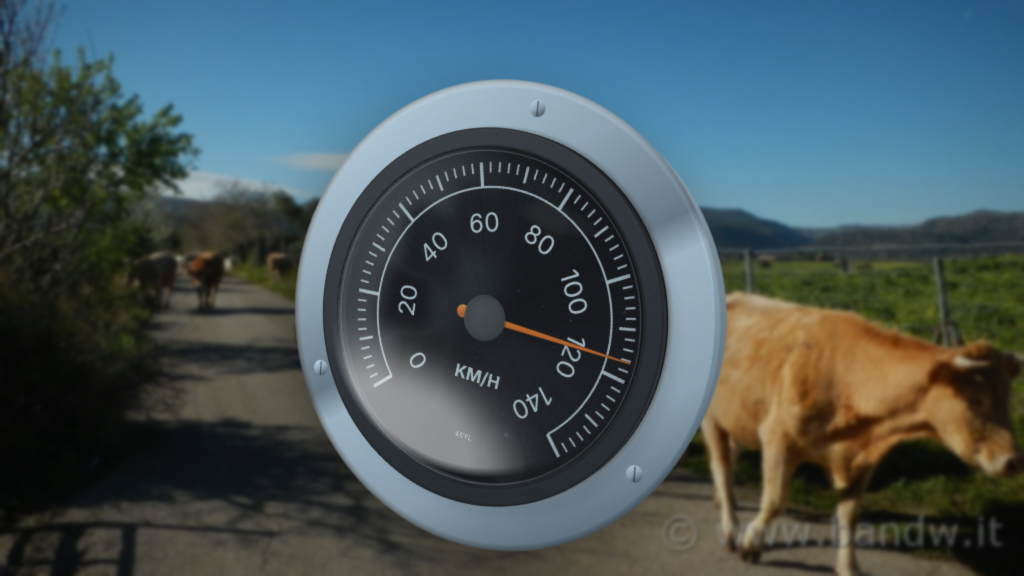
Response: 116 km/h
